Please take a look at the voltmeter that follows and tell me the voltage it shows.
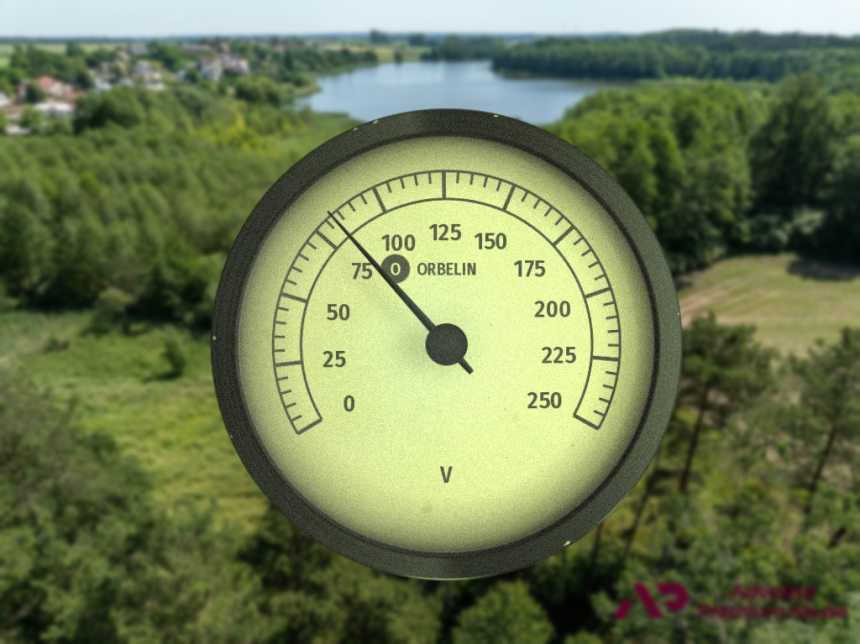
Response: 82.5 V
